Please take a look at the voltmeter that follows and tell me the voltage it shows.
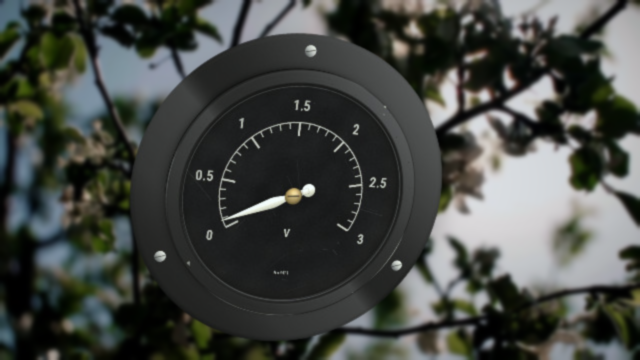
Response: 0.1 V
